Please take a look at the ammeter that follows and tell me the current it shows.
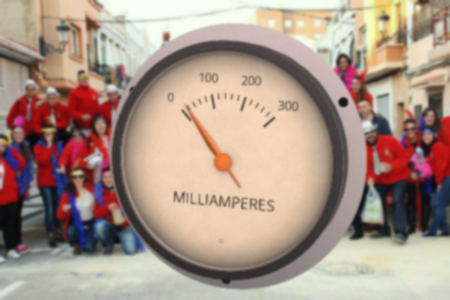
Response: 20 mA
